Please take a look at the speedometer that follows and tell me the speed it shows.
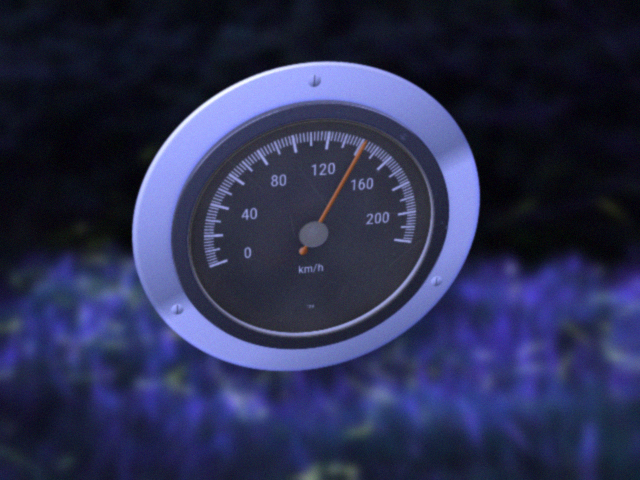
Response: 140 km/h
